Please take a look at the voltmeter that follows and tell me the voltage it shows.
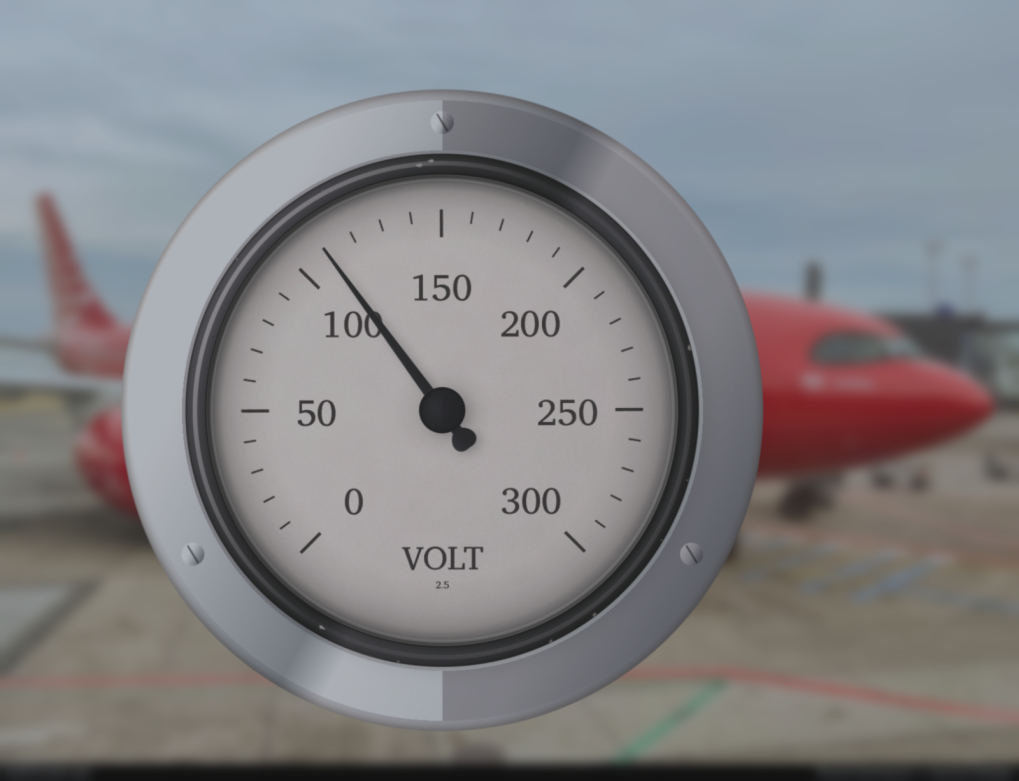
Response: 110 V
